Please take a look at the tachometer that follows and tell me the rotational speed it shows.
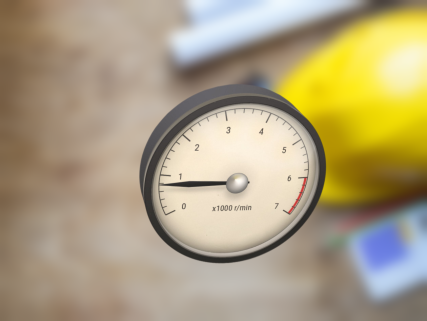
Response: 800 rpm
